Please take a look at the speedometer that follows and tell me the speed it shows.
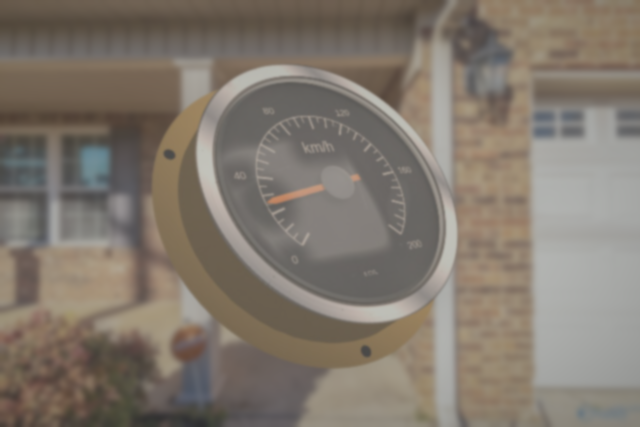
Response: 25 km/h
